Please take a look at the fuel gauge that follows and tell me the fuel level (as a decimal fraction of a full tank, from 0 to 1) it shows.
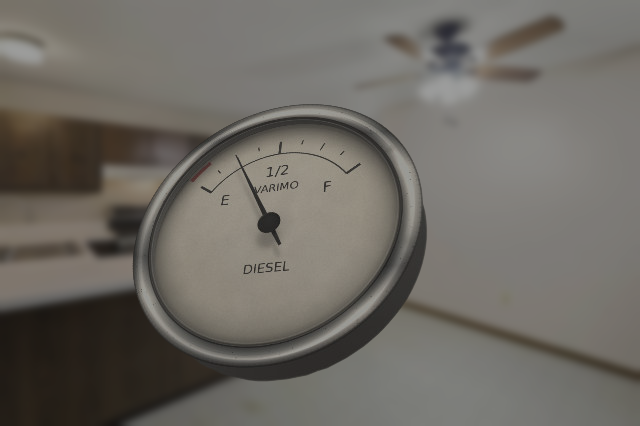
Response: 0.25
